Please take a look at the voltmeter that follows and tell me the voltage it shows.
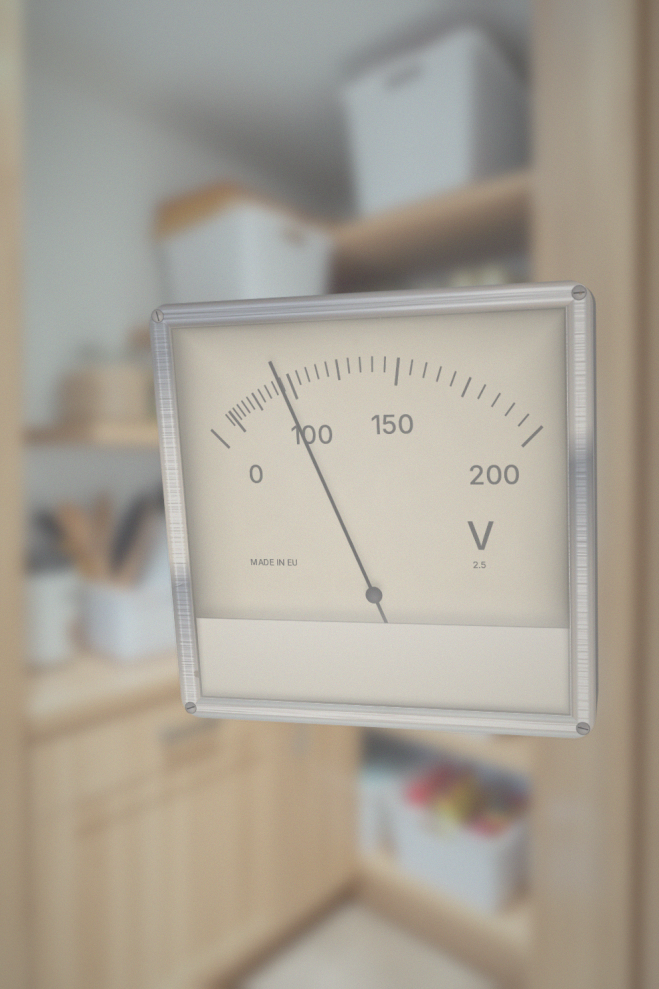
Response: 95 V
